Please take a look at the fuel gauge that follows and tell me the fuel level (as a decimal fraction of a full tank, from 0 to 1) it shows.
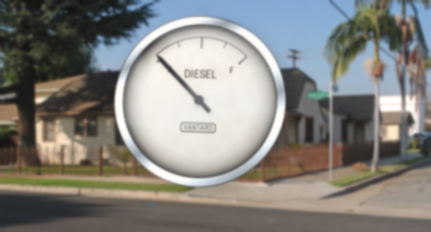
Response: 0
